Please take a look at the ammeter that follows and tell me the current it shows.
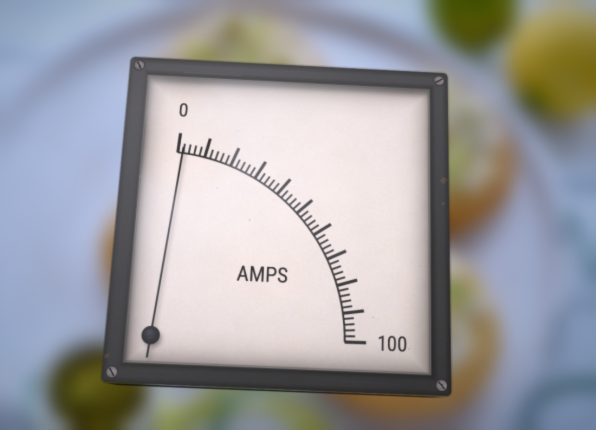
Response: 2 A
